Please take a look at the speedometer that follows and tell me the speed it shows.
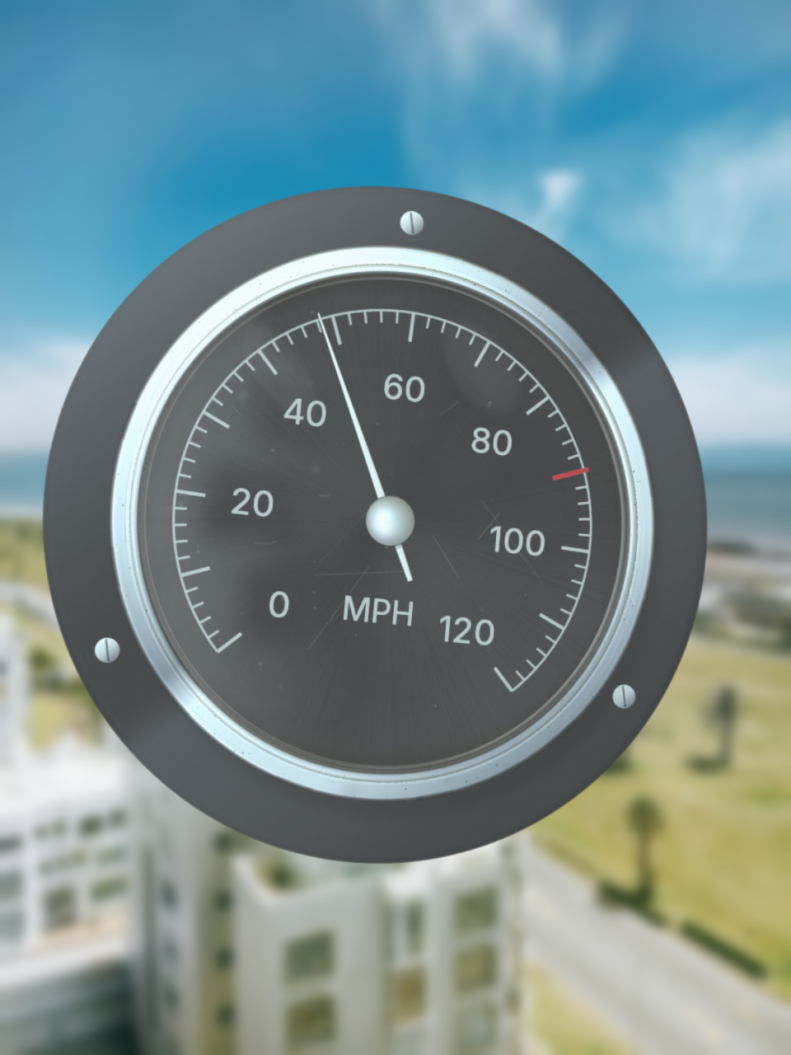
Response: 48 mph
